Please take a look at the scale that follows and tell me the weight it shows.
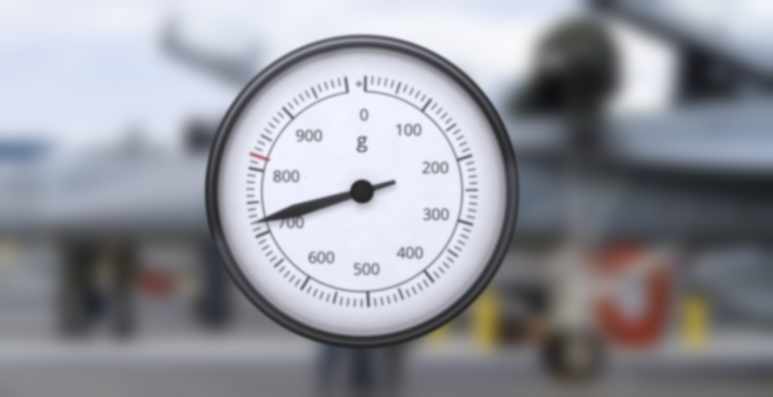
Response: 720 g
